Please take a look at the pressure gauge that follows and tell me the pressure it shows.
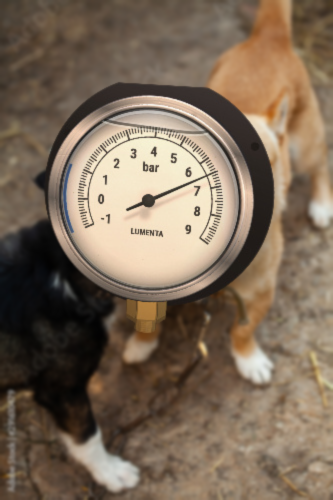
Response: 6.5 bar
